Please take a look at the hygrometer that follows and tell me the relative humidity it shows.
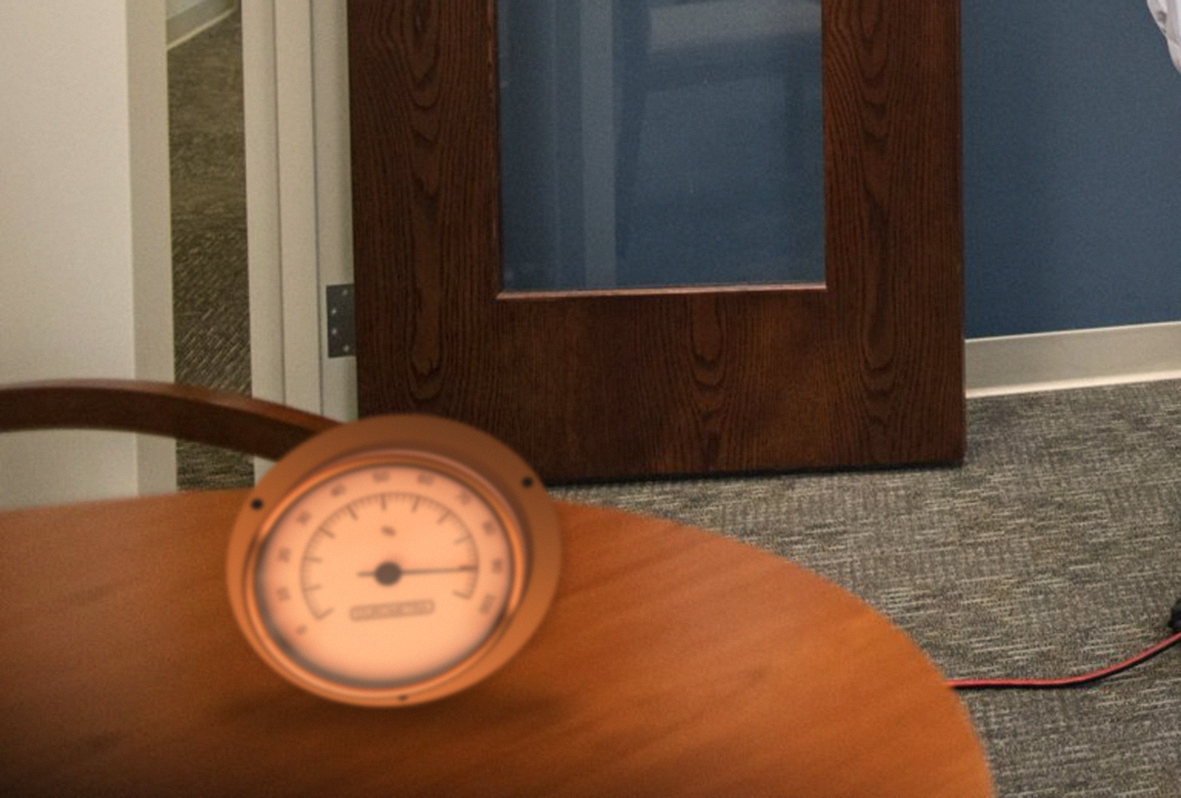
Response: 90 %
